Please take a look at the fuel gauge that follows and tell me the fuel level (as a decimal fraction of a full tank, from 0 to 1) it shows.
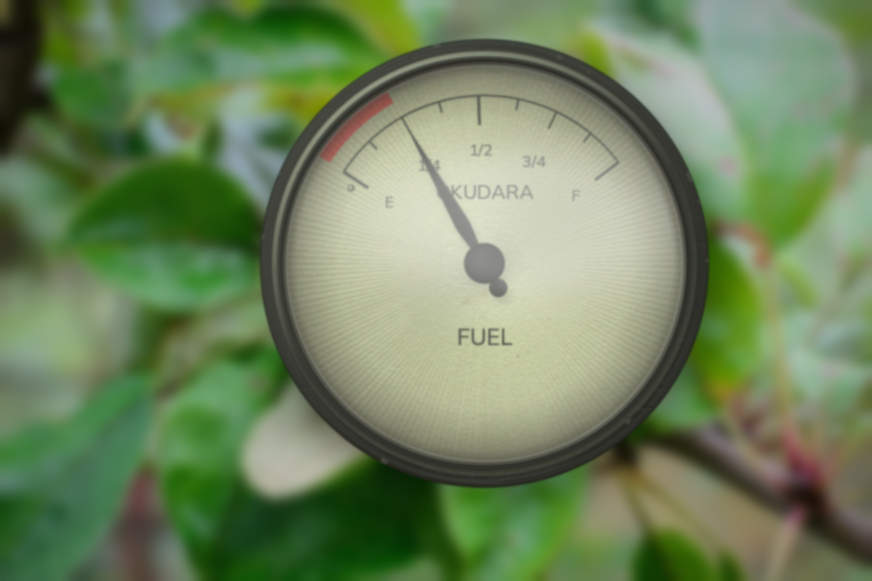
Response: 0.25
